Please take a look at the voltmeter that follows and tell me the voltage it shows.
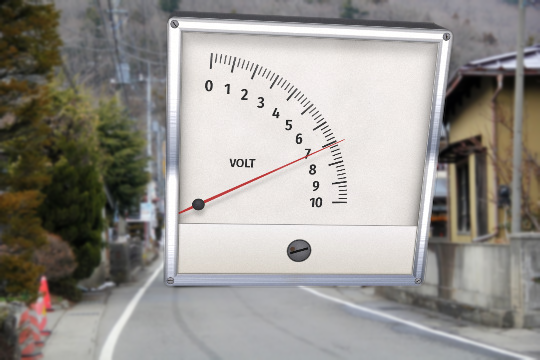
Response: 7 V
